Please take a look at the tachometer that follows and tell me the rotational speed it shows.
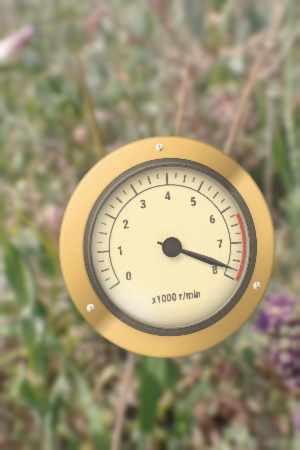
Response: 7750 rpm
